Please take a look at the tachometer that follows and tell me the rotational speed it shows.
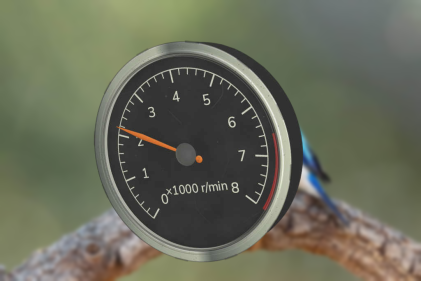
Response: 2200 rpm
